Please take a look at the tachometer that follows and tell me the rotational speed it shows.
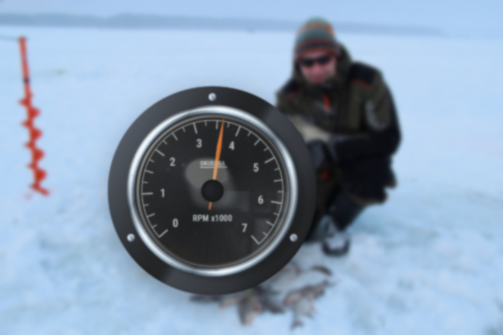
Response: 3625 rpm
